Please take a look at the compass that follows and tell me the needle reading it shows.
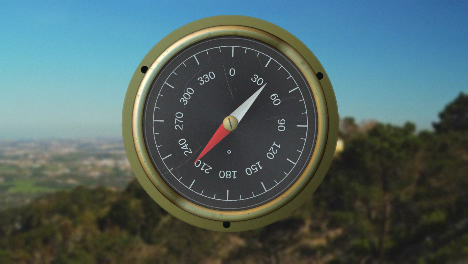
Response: 220 °
